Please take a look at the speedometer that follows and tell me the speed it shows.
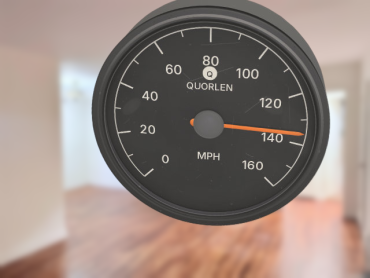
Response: 135 mph
